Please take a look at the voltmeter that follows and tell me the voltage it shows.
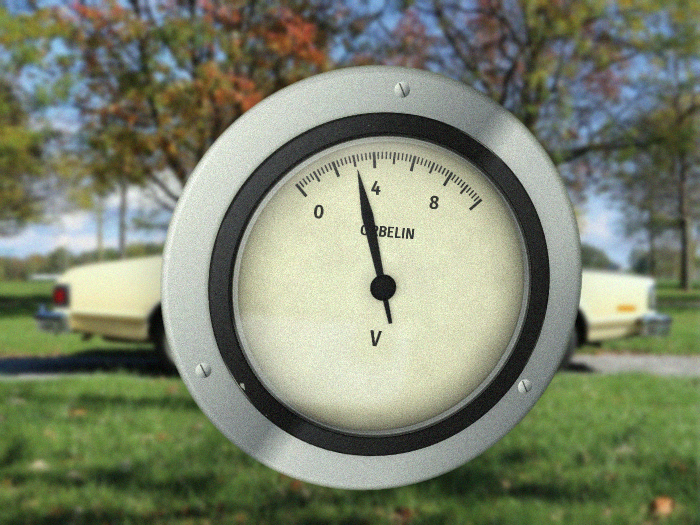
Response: 3 V
